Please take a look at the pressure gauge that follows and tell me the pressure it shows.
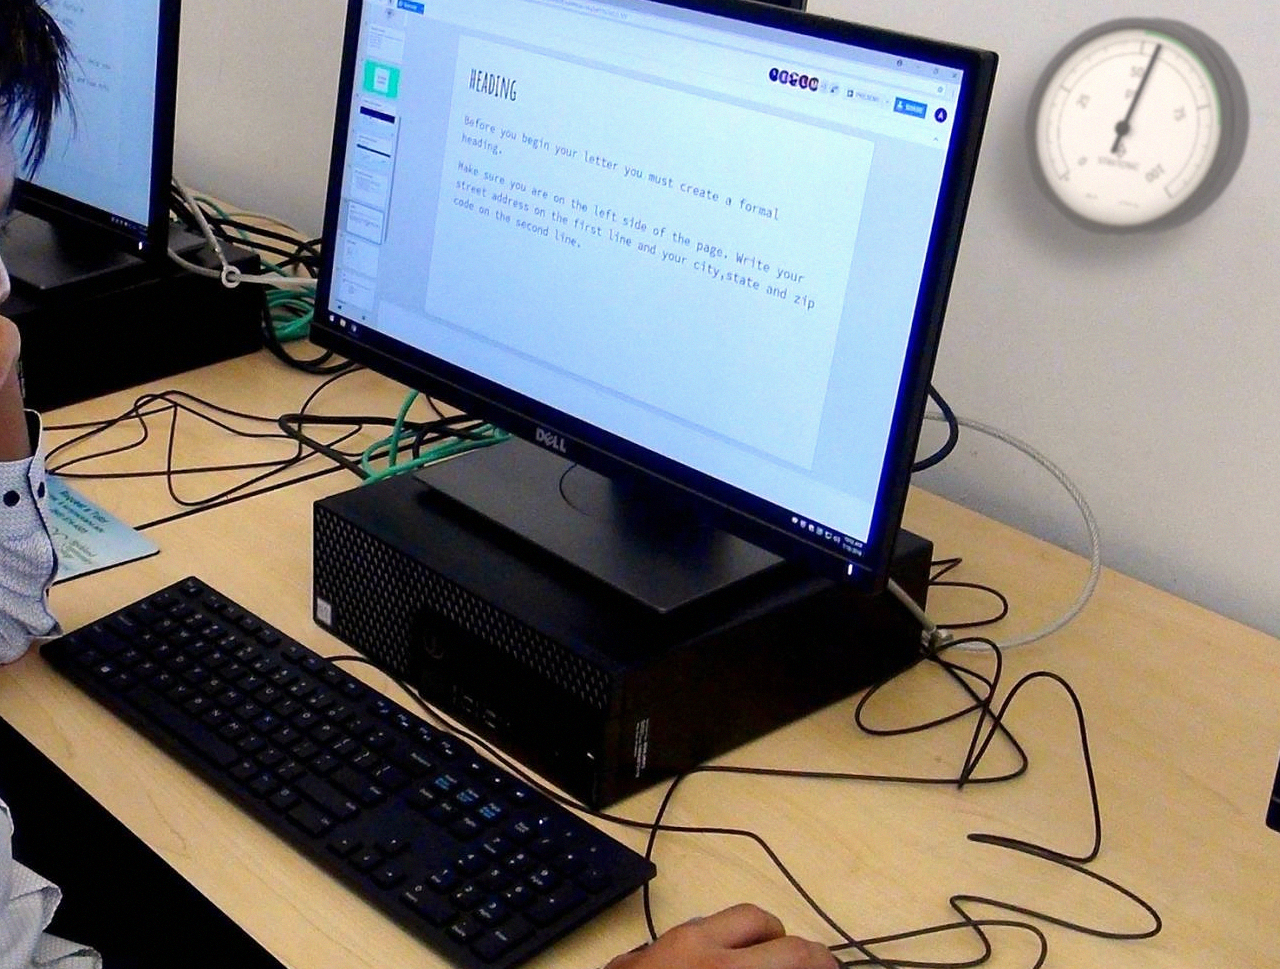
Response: 55 psi
